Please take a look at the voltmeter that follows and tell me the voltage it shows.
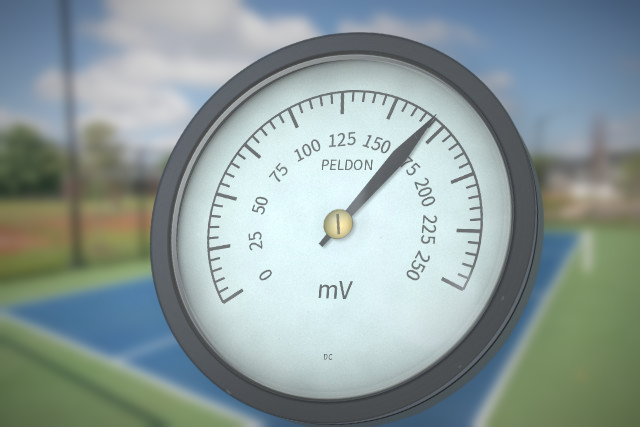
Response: 170 mV
